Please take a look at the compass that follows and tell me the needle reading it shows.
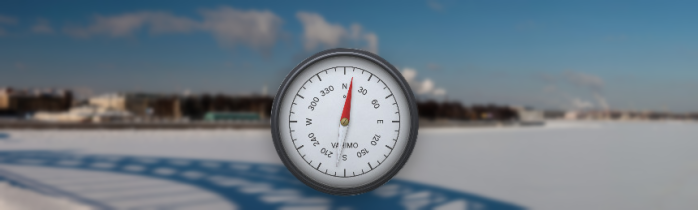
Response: 10 °
